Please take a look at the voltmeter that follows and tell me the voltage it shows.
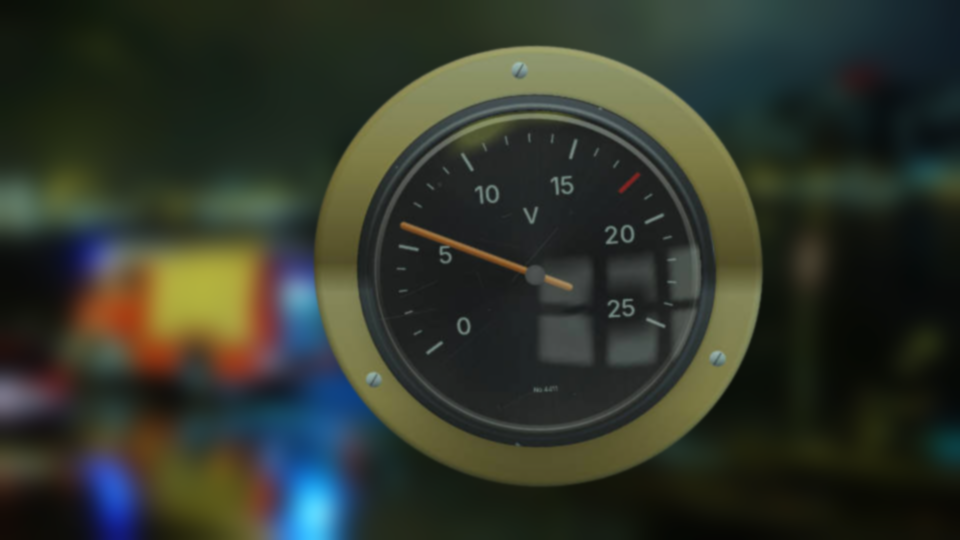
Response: 6 V
